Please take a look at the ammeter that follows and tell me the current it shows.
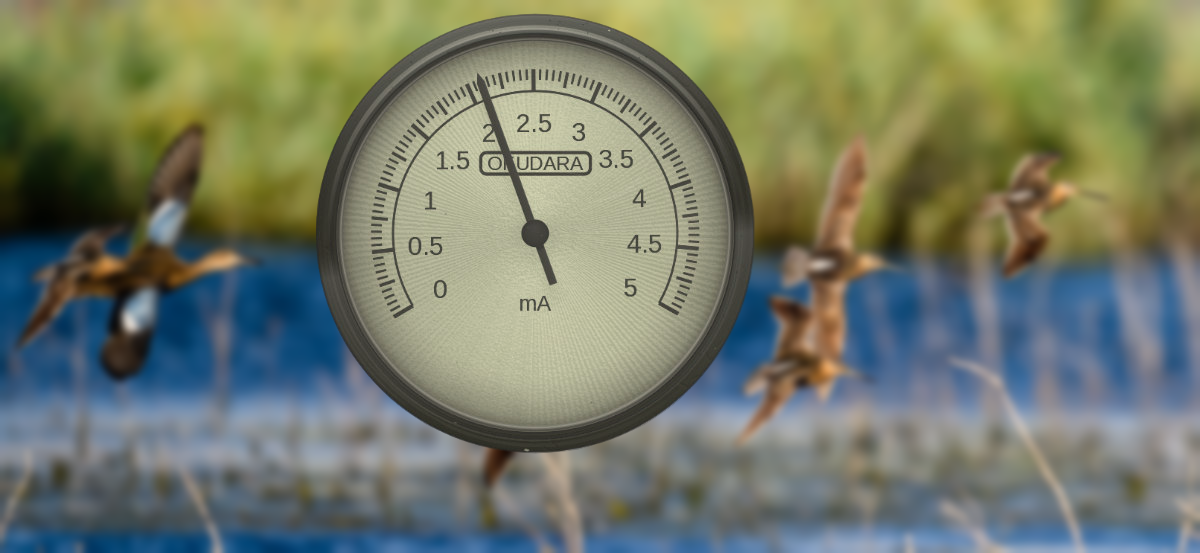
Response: 2.1 mA
